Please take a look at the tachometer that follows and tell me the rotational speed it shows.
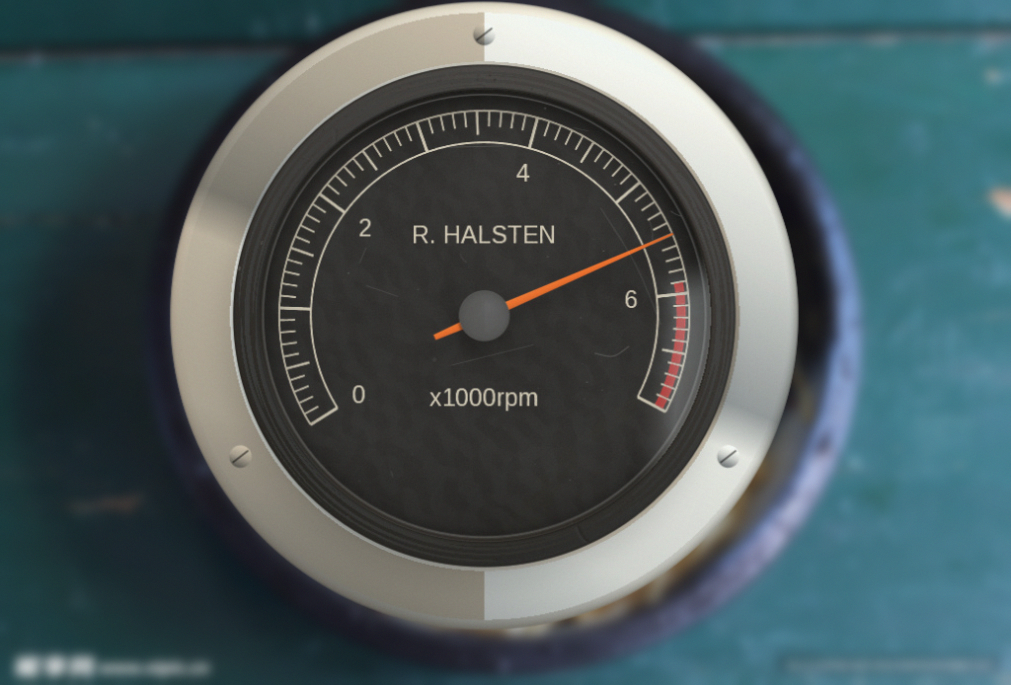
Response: 5500 rpm
